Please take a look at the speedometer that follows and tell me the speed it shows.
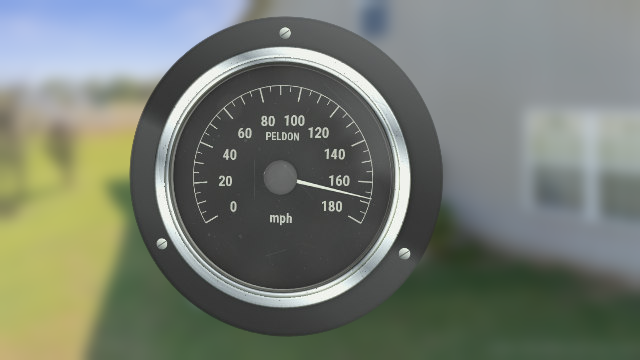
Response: 167.5 mph
